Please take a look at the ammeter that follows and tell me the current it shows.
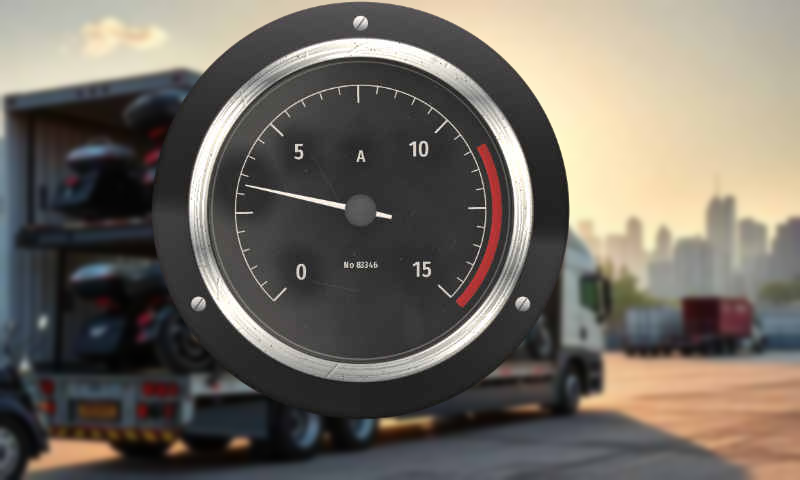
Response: 3.25 A
